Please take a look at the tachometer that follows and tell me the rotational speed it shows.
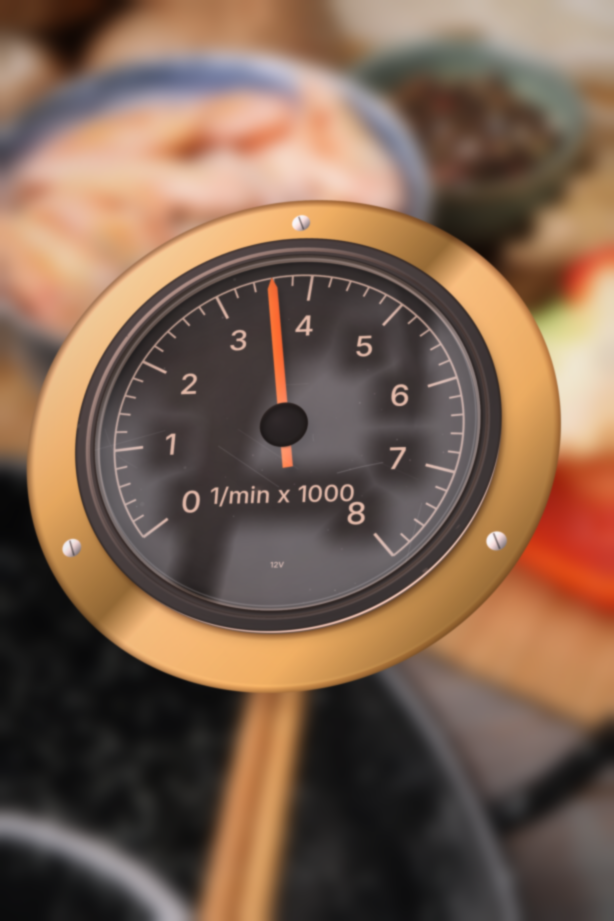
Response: 3600 rpm
